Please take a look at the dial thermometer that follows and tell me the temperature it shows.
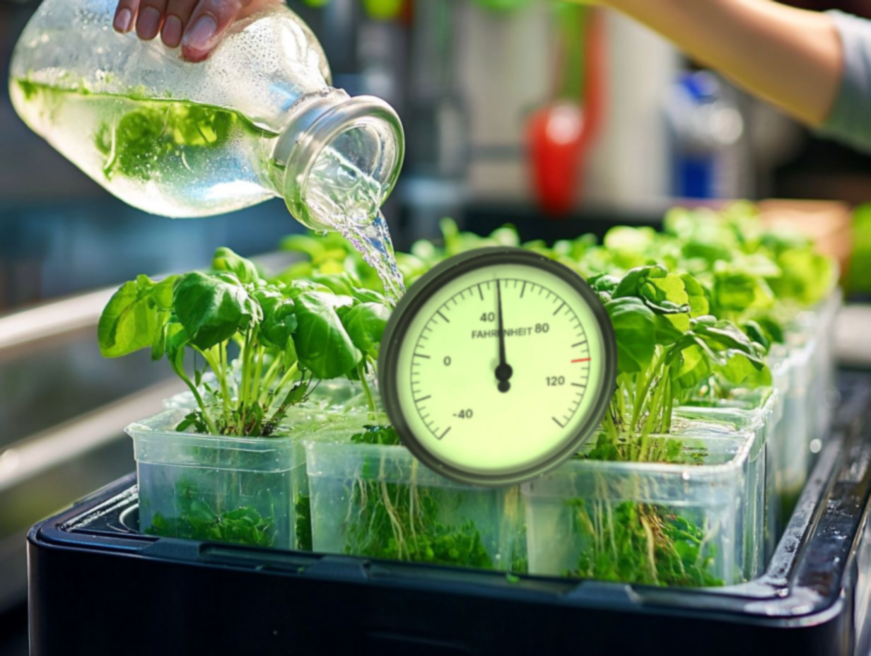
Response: 48 °F
